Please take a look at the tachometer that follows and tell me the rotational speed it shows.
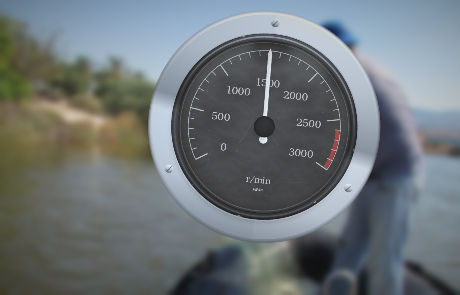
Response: 1500 rpm
